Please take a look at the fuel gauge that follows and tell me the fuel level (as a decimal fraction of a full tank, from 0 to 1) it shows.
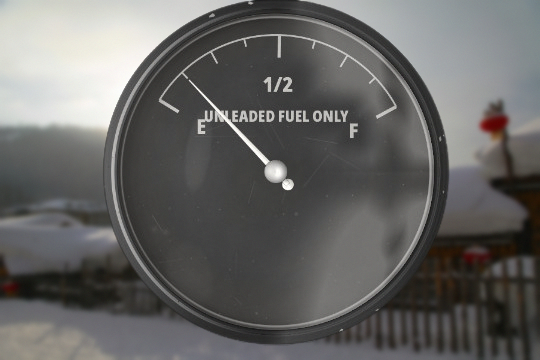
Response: 0.125
